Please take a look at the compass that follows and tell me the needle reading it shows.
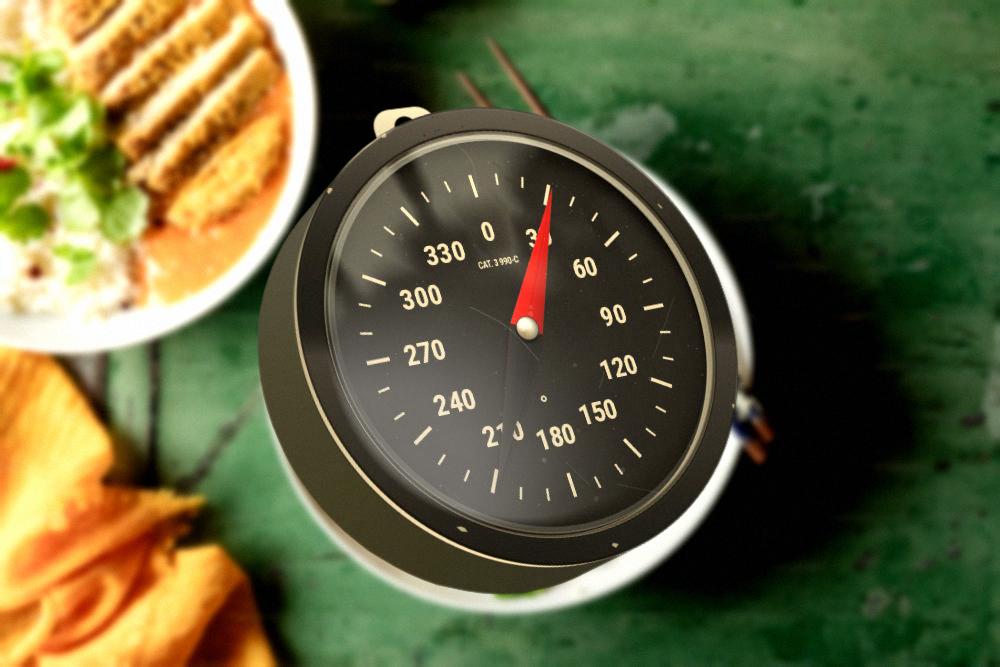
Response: 30 °
